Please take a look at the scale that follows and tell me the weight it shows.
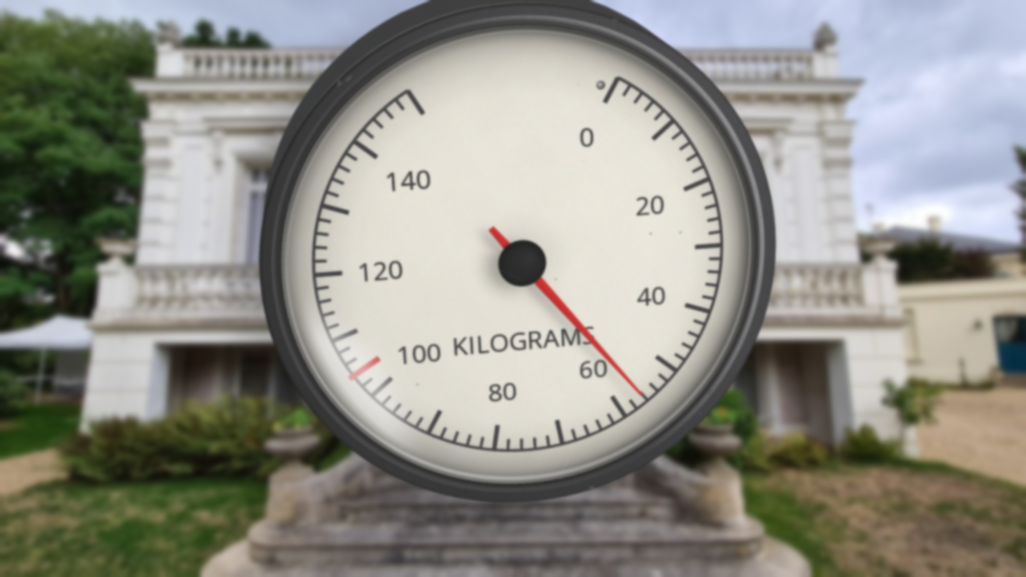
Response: 56 kg
